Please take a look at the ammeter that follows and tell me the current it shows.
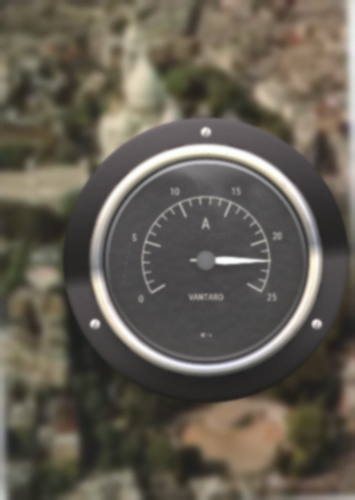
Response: 22 A
